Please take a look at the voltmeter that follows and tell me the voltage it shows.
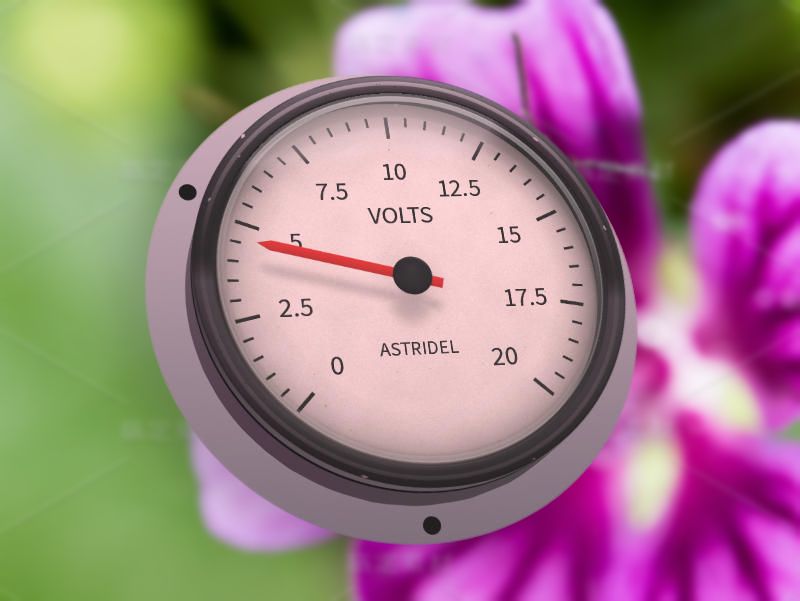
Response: 4.5 V
